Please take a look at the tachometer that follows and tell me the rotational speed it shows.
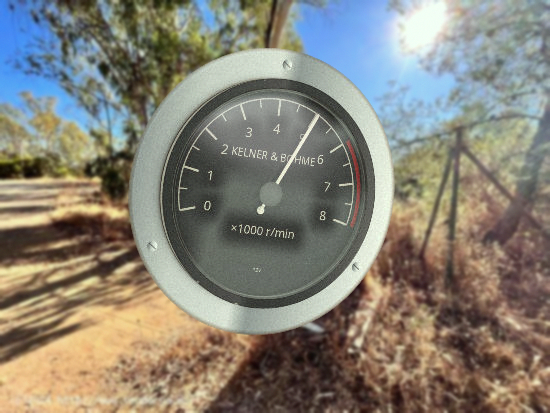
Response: 5000 rpm
